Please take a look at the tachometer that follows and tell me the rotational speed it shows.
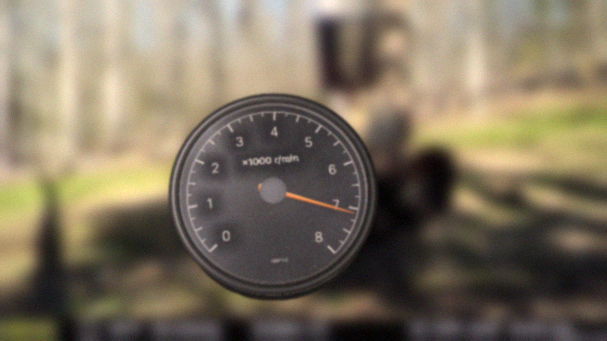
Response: 7125 rpm
